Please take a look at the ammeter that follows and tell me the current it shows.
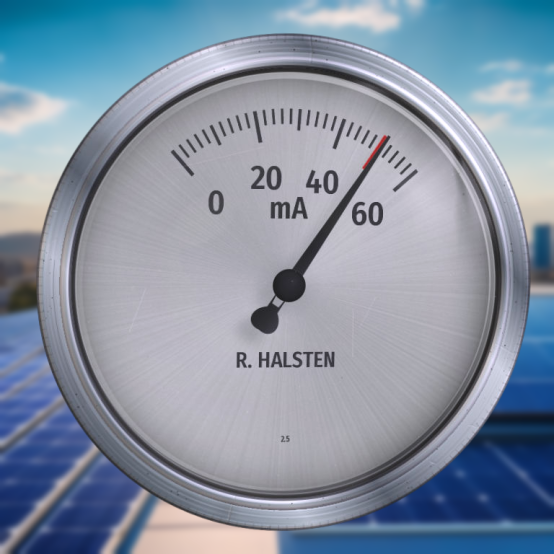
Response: 50 mA
